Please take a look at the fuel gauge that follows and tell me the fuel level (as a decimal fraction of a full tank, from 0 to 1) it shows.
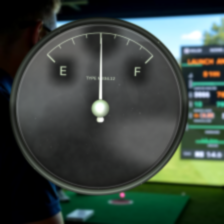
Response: 0.5
